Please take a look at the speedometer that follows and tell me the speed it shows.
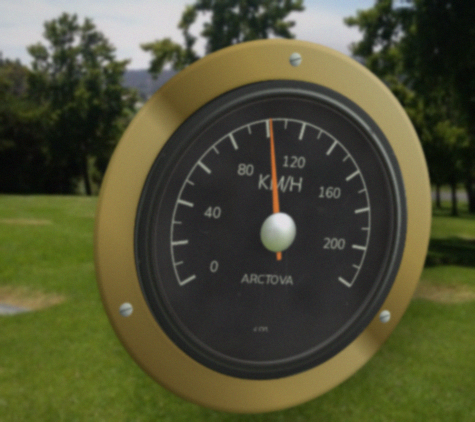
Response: 100 km/h
